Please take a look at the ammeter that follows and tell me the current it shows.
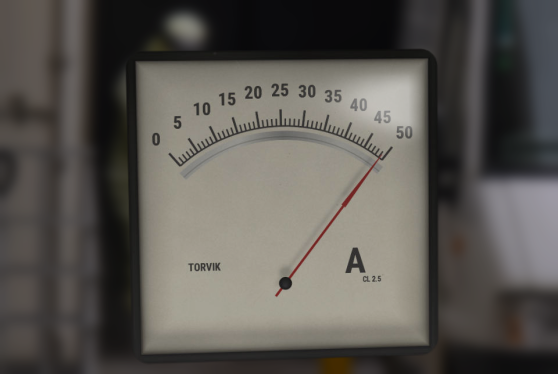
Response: 49 A
